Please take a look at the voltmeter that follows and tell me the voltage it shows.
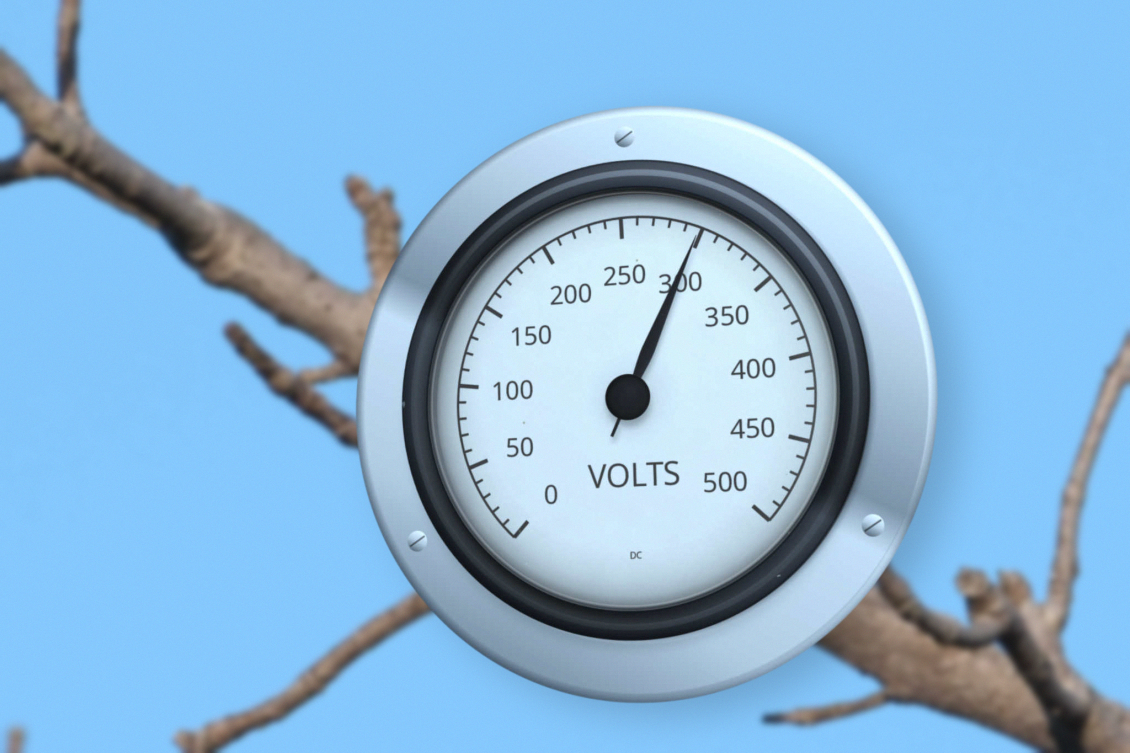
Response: 300 V
